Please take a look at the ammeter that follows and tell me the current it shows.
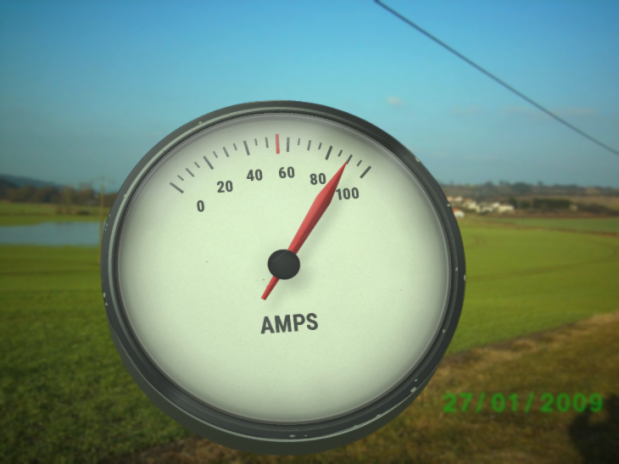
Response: 90 A
